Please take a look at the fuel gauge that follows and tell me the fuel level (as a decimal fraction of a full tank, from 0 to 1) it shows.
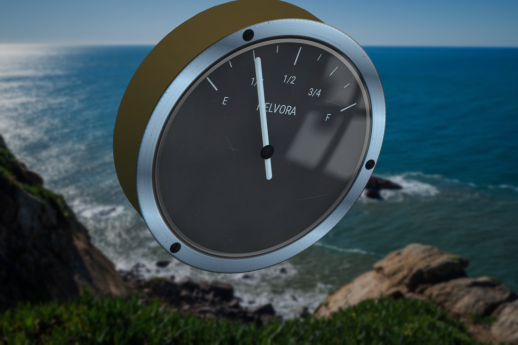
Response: 0.25
